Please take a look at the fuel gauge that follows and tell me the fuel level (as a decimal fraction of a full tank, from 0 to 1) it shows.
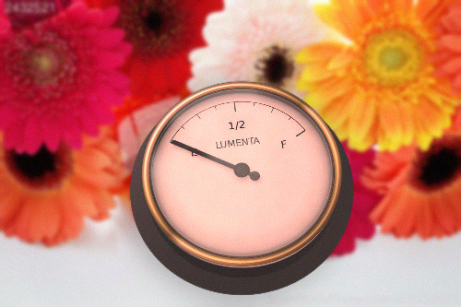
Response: 0
